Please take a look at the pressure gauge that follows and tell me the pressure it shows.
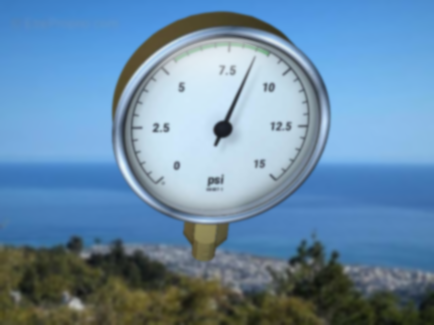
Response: 8.5 psi
